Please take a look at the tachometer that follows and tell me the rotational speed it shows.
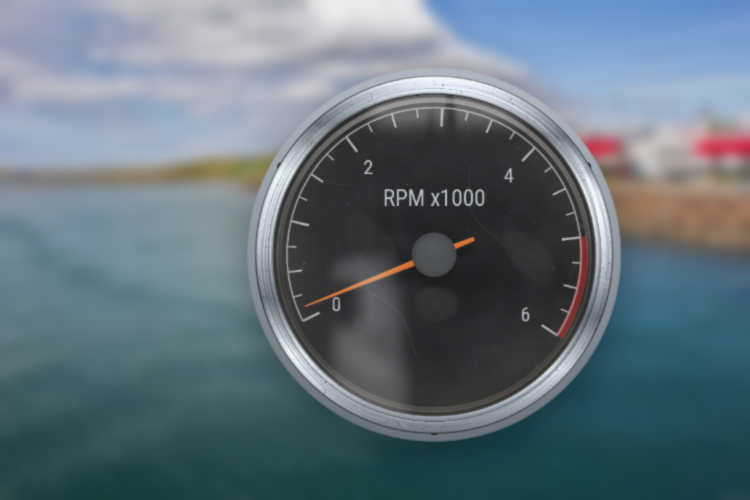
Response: 125 rpm
